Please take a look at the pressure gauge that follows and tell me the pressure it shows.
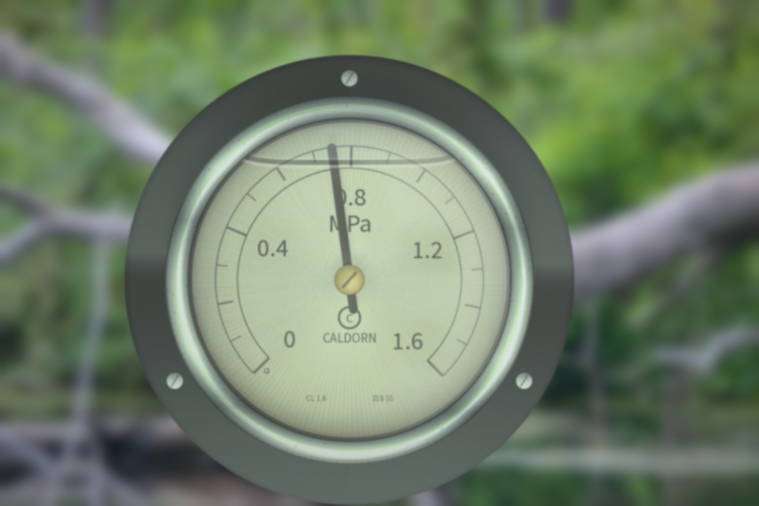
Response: 0.75 MPa
